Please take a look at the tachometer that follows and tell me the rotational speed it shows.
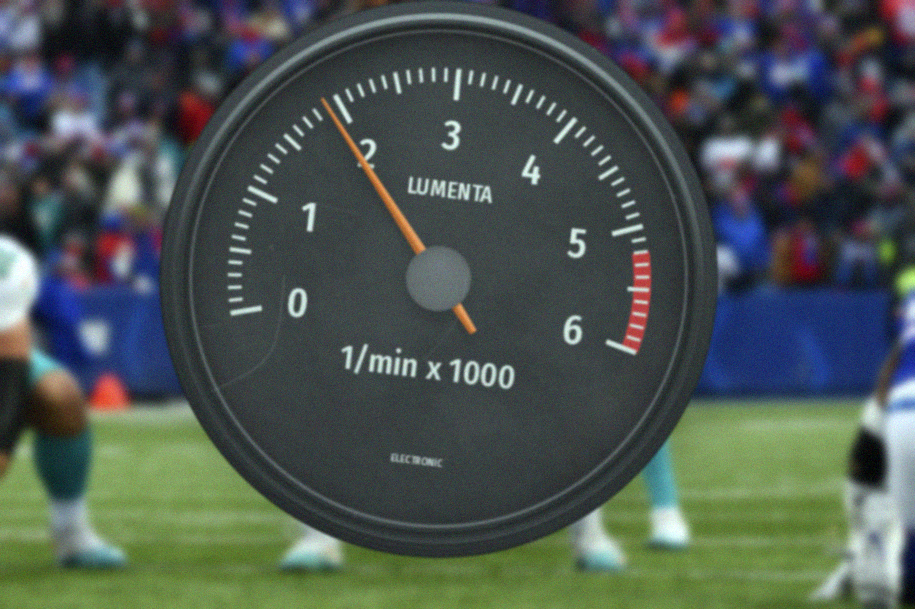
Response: 1900 rpm
